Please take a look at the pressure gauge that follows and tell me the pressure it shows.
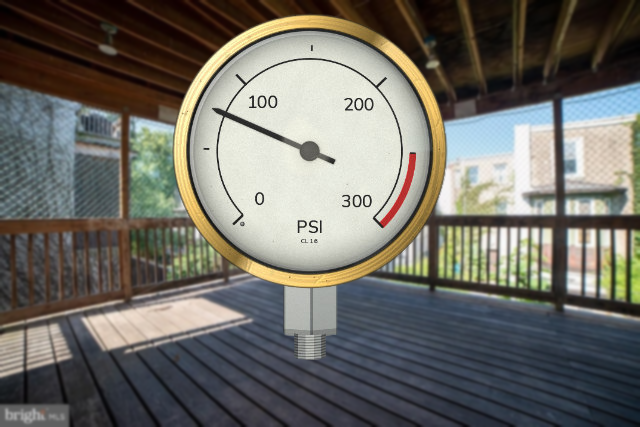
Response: 75 psi
